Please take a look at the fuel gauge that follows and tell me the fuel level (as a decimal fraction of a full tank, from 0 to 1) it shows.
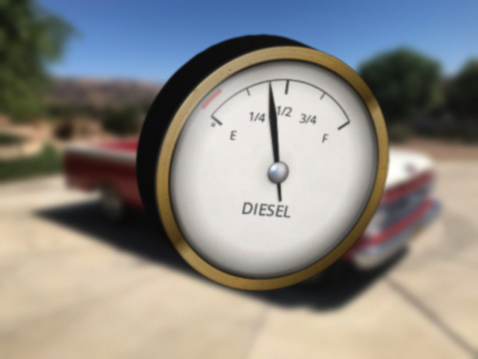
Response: 0.375
